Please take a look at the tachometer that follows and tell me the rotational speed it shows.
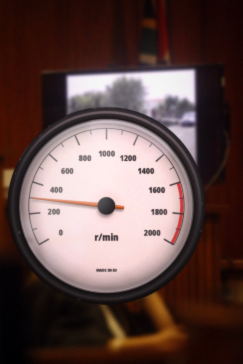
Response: 300 rpm
